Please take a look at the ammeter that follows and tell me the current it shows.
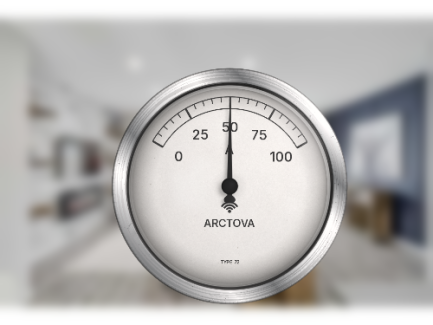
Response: 50 A
